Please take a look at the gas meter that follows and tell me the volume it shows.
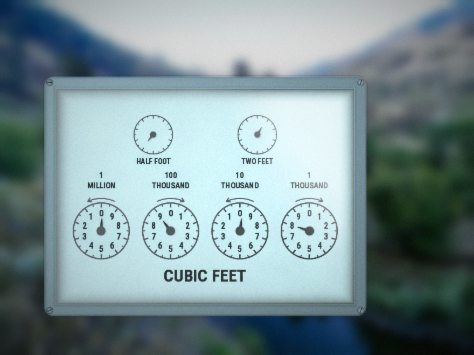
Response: 989800 ft³
